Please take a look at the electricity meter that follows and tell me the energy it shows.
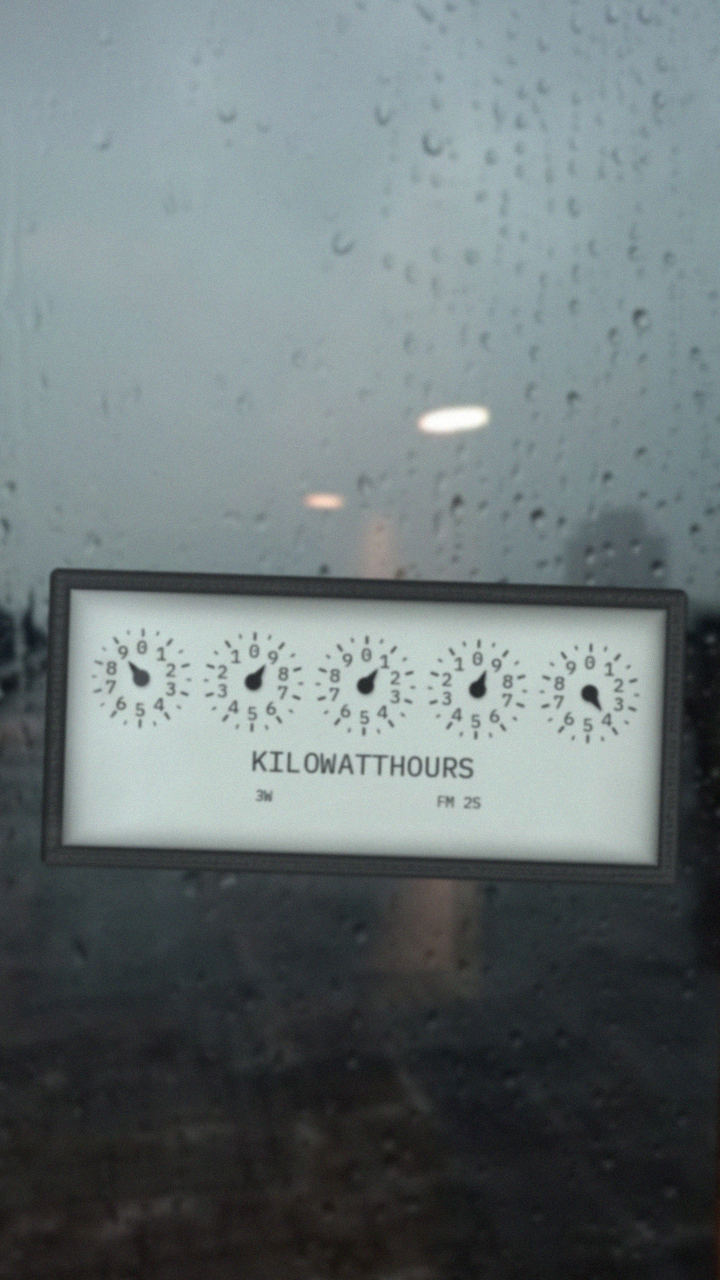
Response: 89094 kWh
